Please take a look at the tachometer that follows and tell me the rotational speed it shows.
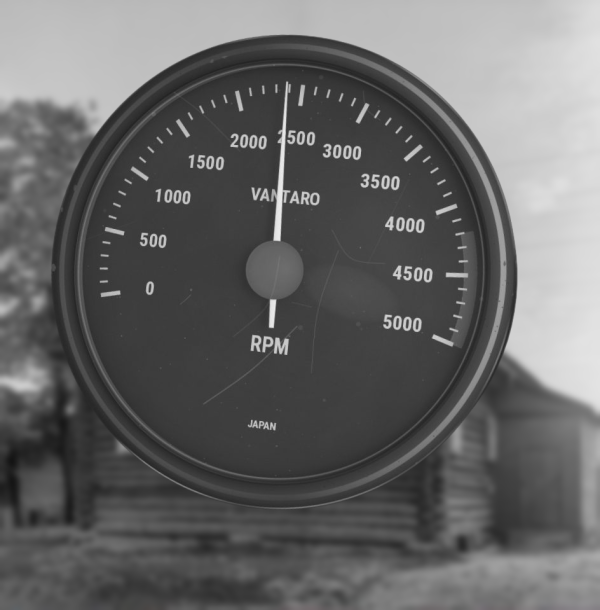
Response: 2400 rpm
